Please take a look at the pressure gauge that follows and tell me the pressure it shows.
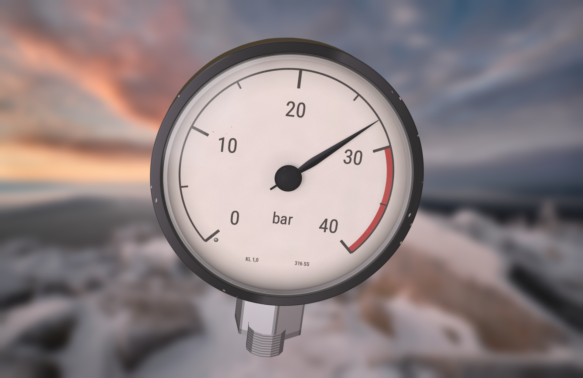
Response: 27.5 bar
